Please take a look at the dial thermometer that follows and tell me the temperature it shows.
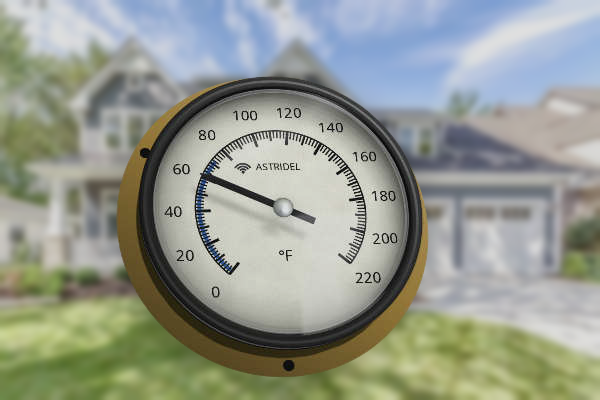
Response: 60 °F
